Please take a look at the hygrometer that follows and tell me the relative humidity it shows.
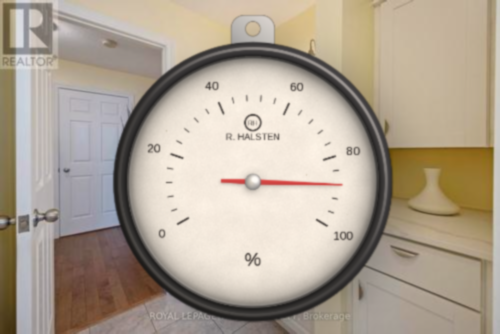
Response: 88 %
